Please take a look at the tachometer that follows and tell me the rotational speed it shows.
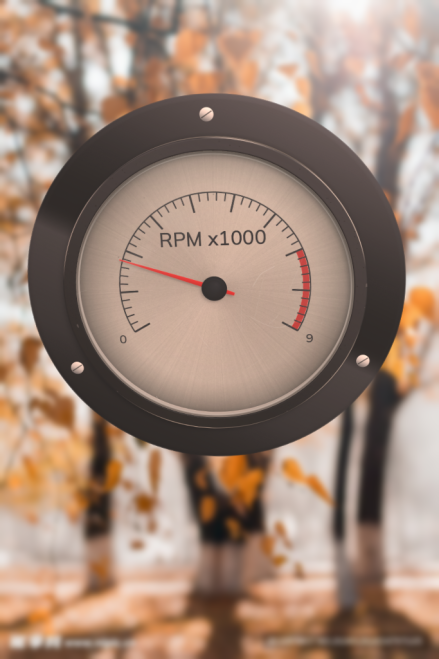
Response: 1800 rpm
